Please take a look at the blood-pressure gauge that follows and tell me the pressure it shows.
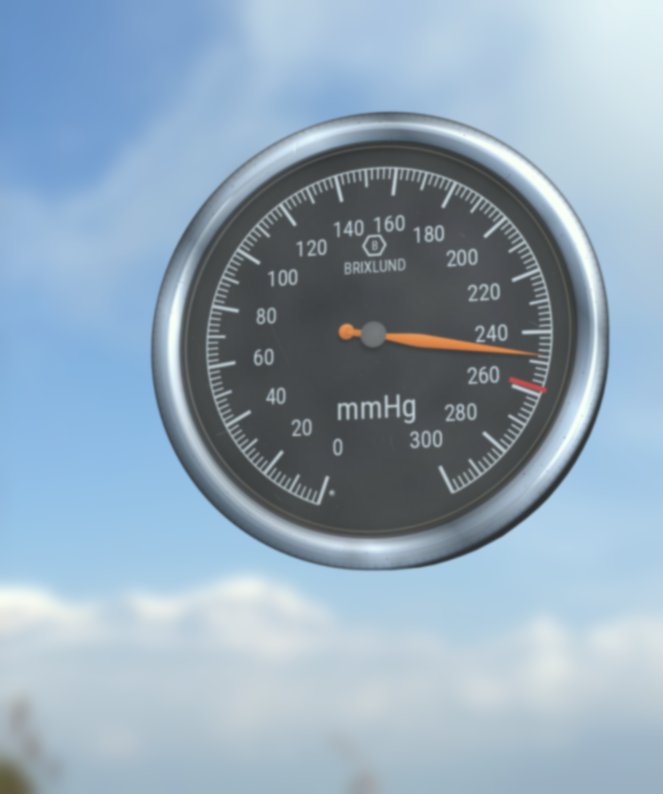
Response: 248 mmHg
